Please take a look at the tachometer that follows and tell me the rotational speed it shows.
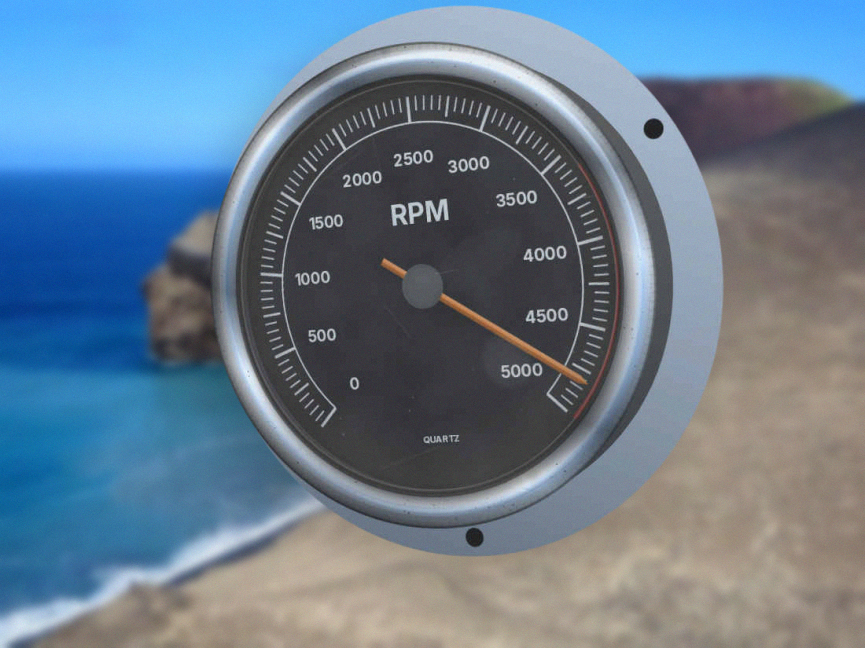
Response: 4800 rpm
